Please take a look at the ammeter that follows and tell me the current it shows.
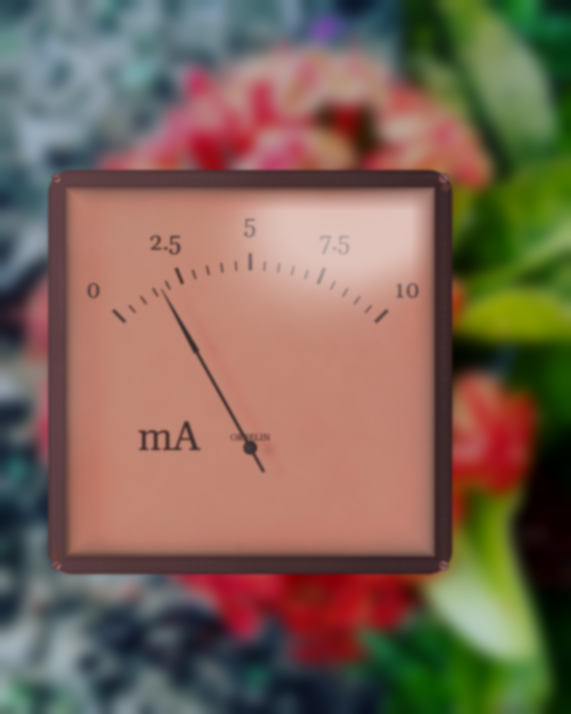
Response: 1.75 mA
